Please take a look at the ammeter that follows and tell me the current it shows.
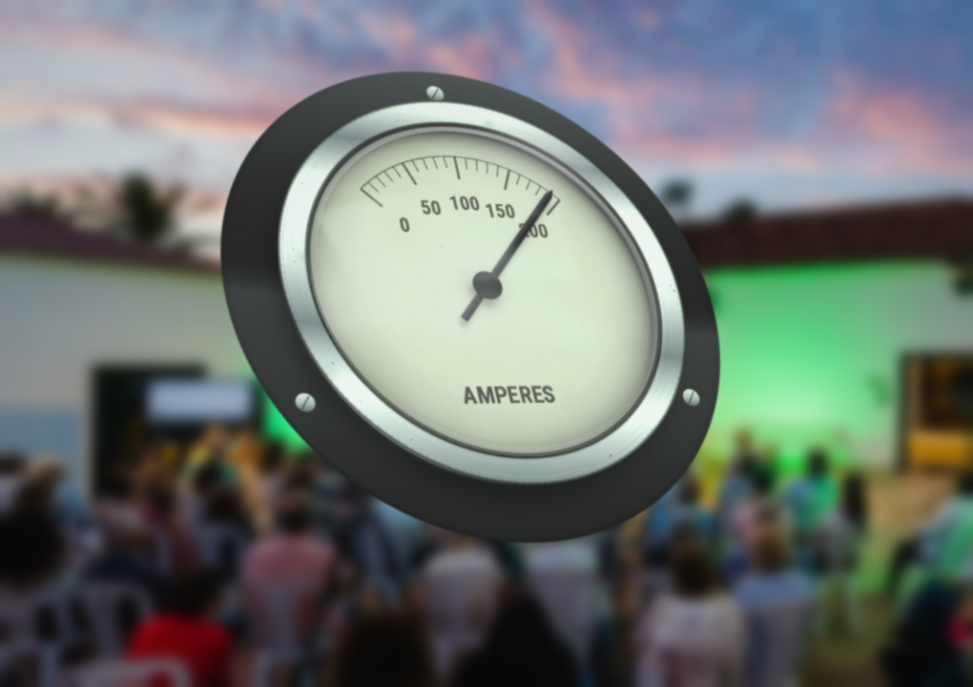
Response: 190 A
